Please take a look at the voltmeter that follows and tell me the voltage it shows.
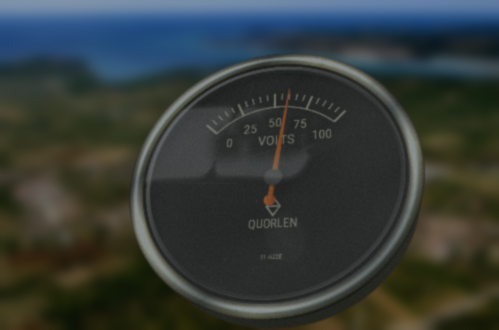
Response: 60 V
